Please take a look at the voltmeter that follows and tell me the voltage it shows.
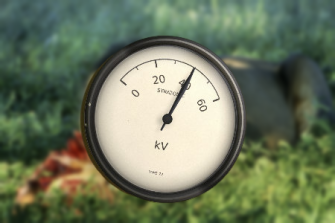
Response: 40 kV
